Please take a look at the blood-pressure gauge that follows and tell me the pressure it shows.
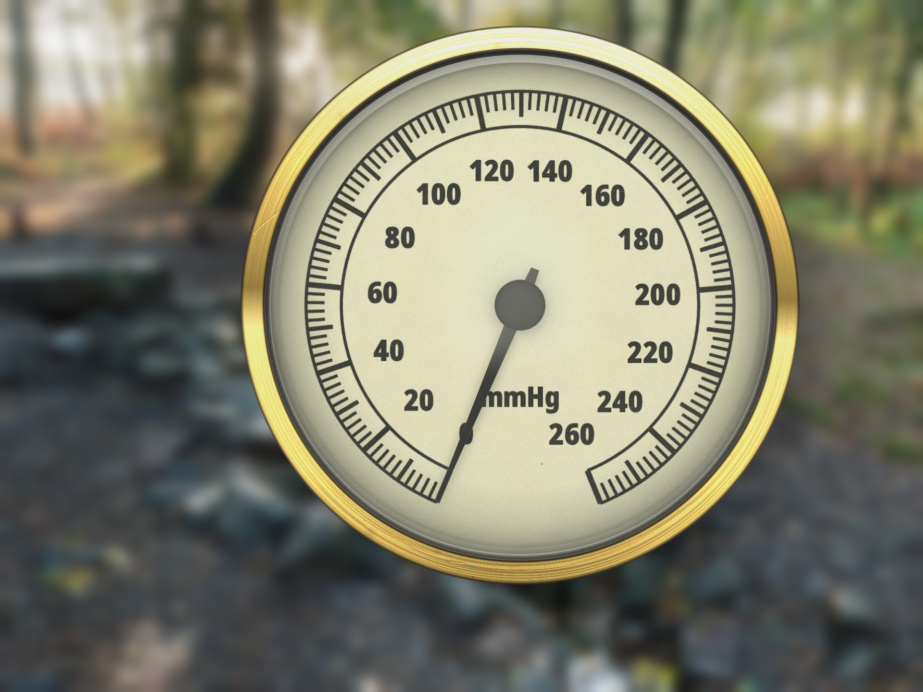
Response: 0 mmHg
